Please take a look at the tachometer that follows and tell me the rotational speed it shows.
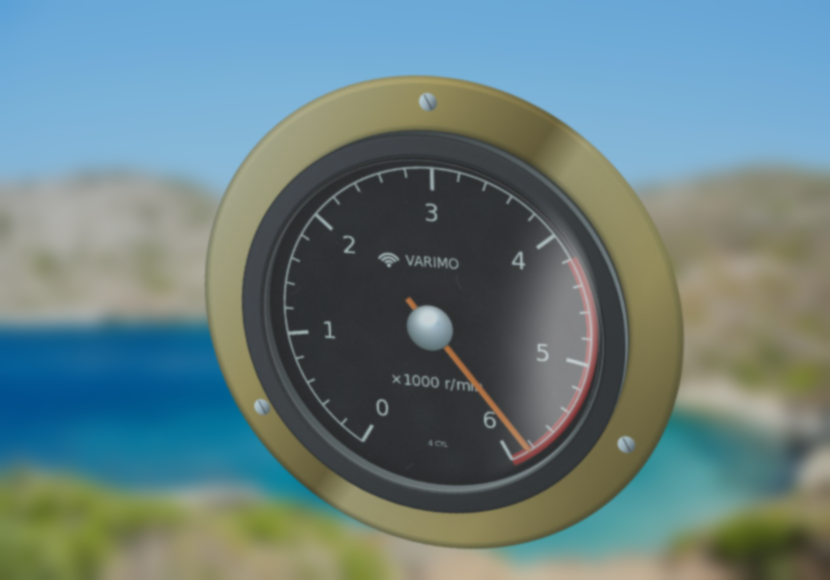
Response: 5800 rpm
